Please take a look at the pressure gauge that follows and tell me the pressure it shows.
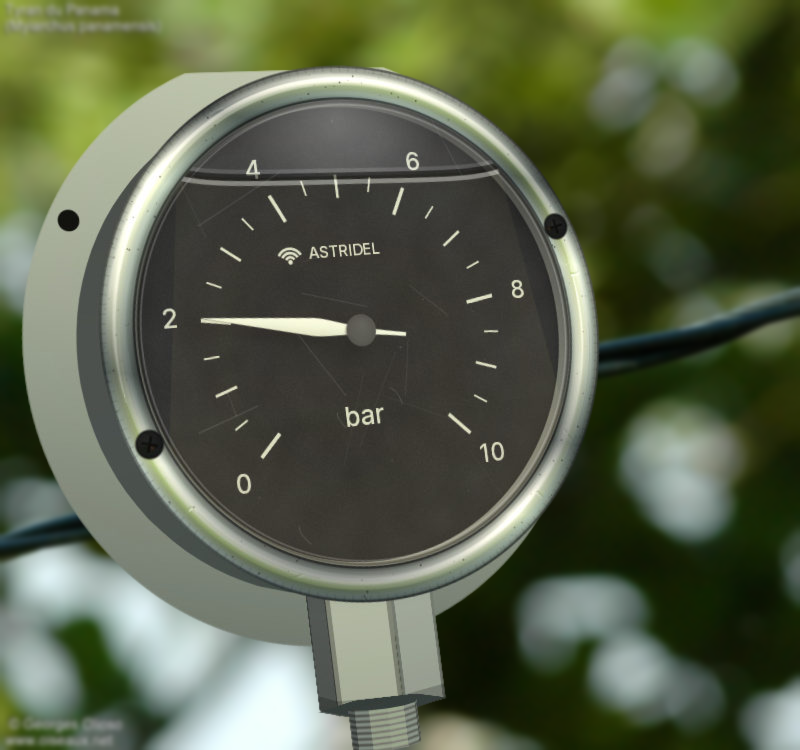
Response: 2 bar
